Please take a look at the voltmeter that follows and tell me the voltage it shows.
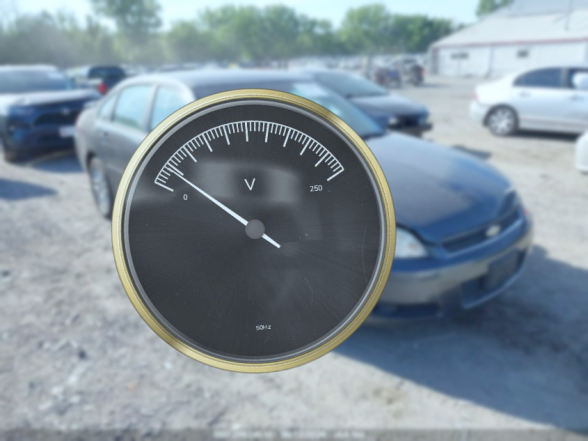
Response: 20 V
